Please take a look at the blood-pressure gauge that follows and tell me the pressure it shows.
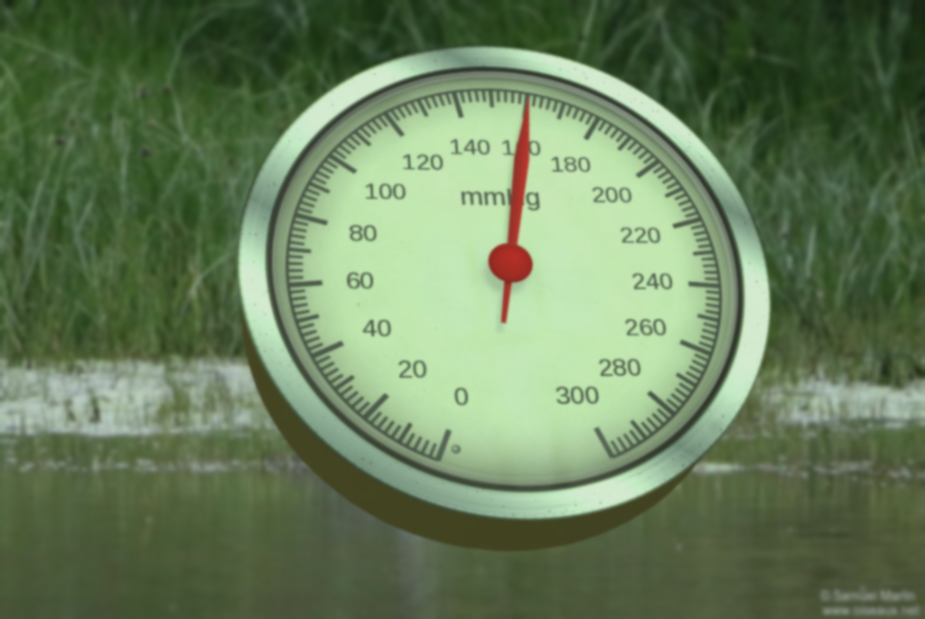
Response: 160 mmHg
